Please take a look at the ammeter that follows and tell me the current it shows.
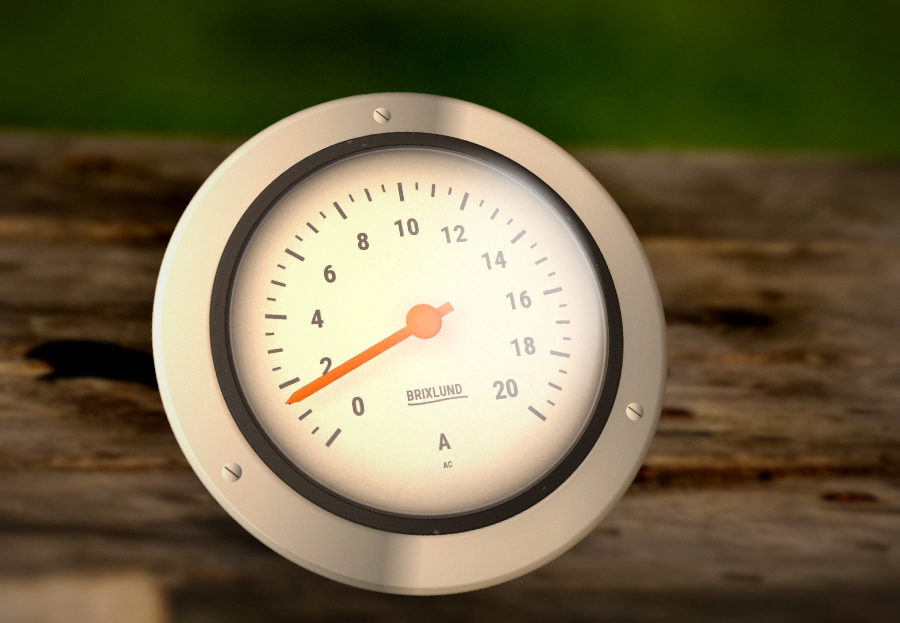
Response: 1.5 A
